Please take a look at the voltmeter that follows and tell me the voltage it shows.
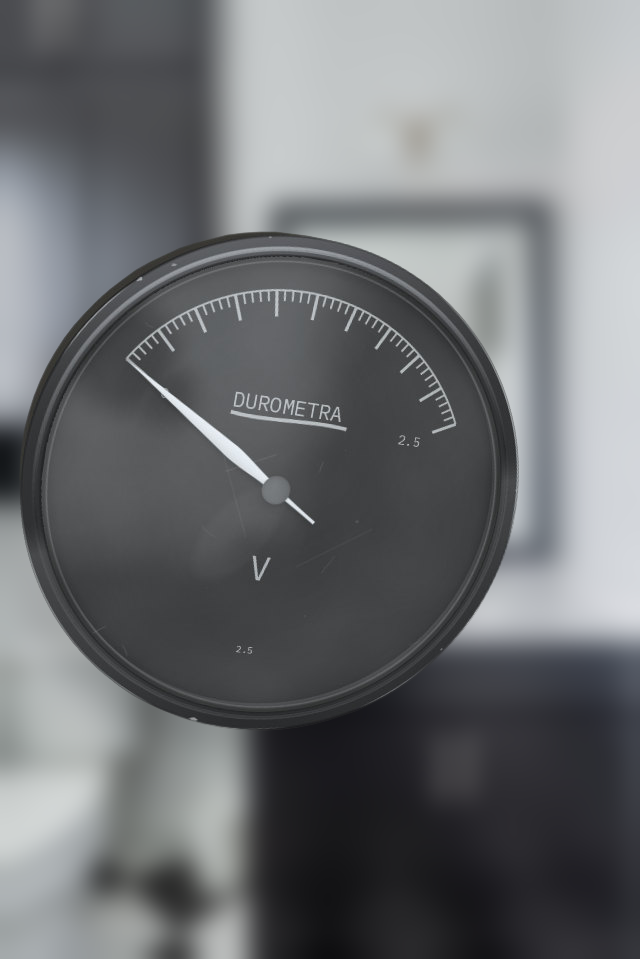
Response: 0 V
